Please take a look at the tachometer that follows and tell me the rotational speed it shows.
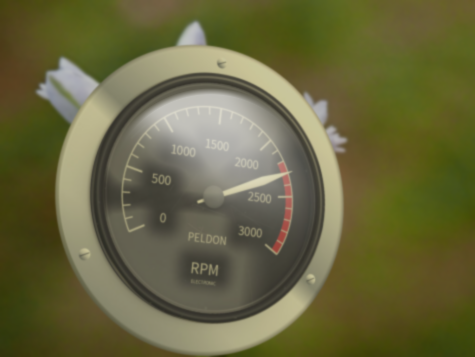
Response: 2300 rpm
